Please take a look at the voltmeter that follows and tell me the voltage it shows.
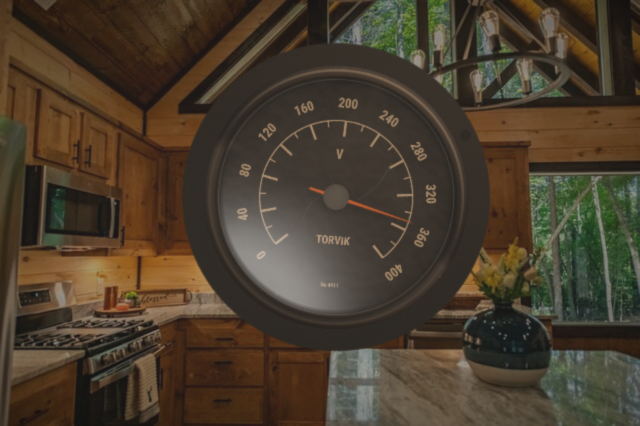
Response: 350 V
